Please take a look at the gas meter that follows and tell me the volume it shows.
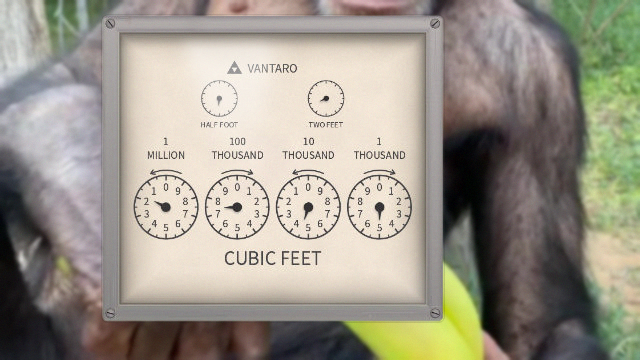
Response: 174500 ft³
